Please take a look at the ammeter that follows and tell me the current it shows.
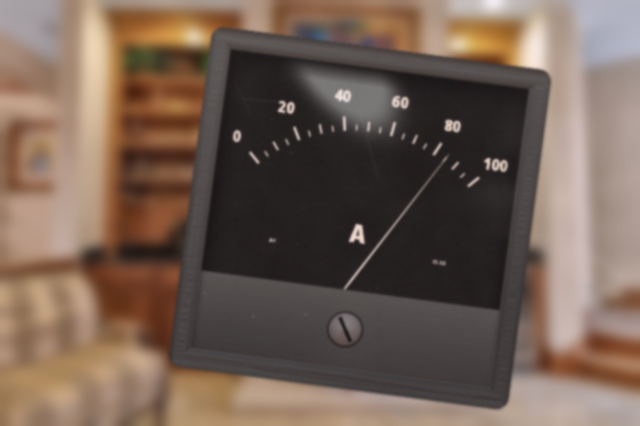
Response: 85 A
